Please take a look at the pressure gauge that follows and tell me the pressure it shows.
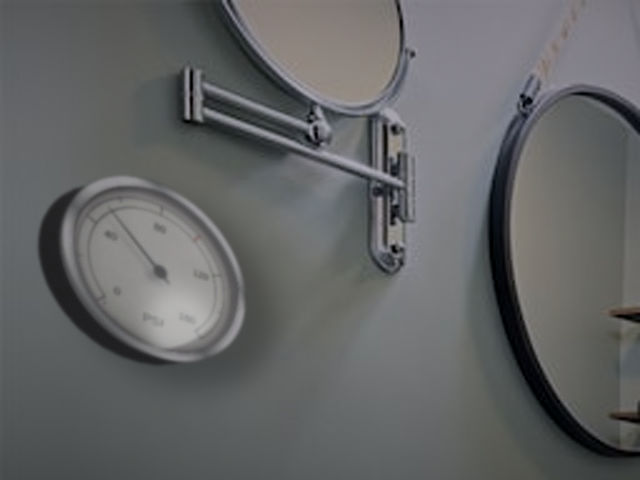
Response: 50 psi
